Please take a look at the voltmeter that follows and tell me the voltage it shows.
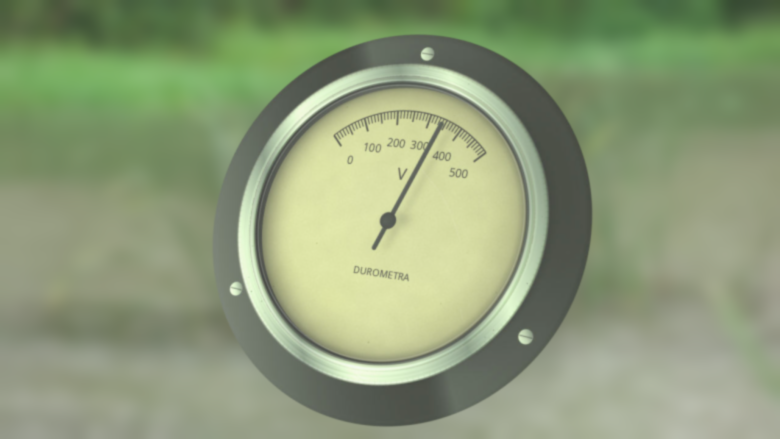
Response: 350 V
